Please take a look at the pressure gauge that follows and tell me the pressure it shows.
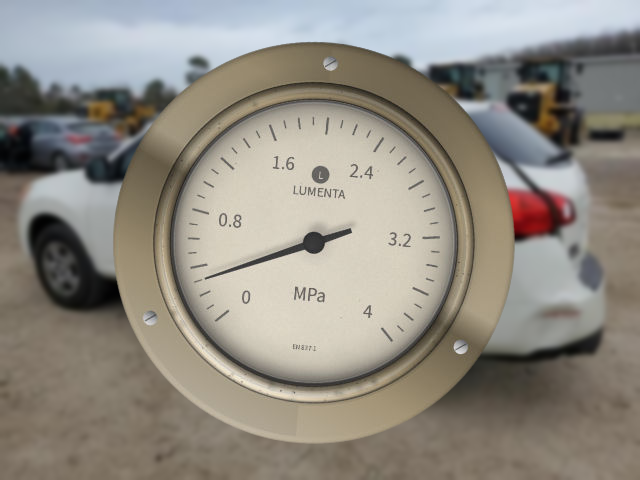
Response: 0.3 MPa
